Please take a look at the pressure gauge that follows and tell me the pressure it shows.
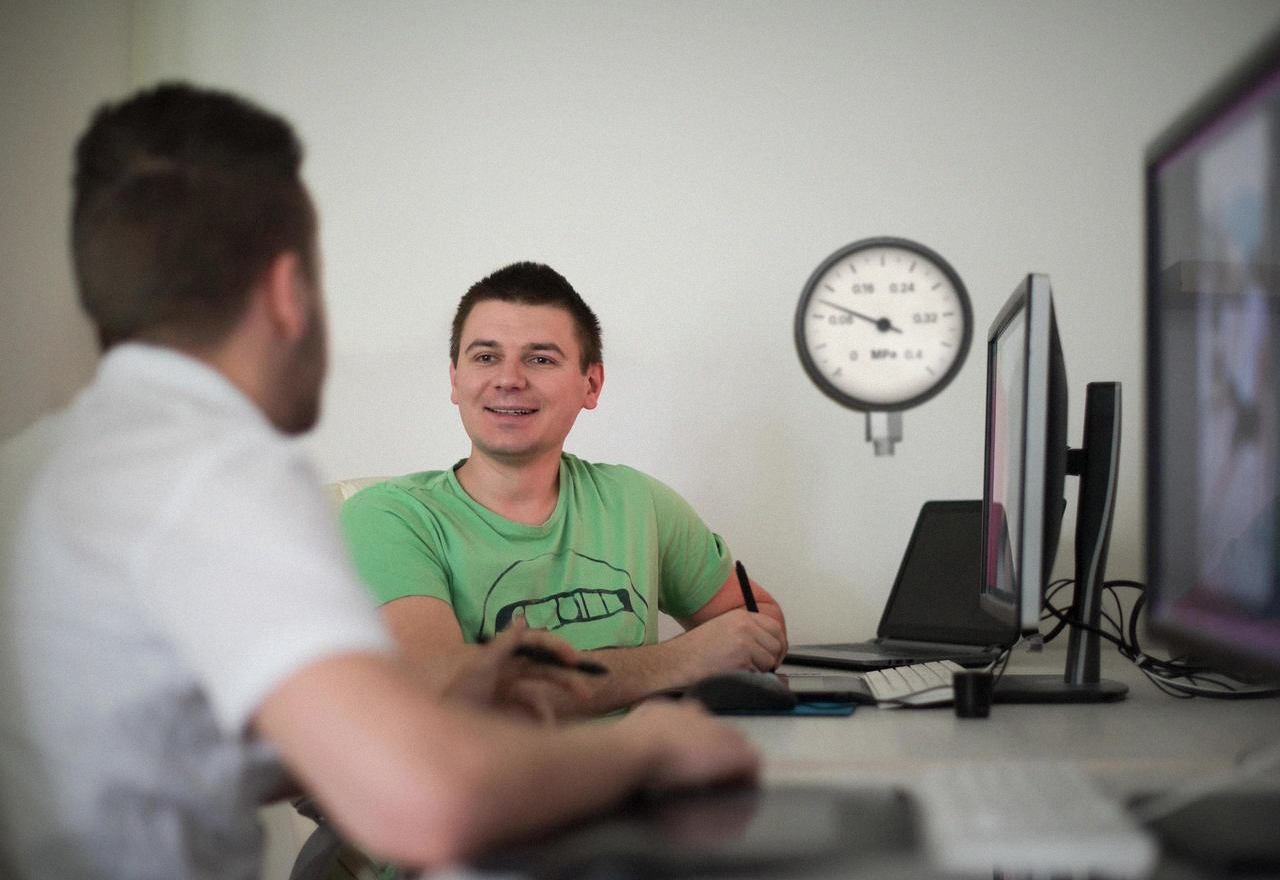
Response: 0.1 MPa
